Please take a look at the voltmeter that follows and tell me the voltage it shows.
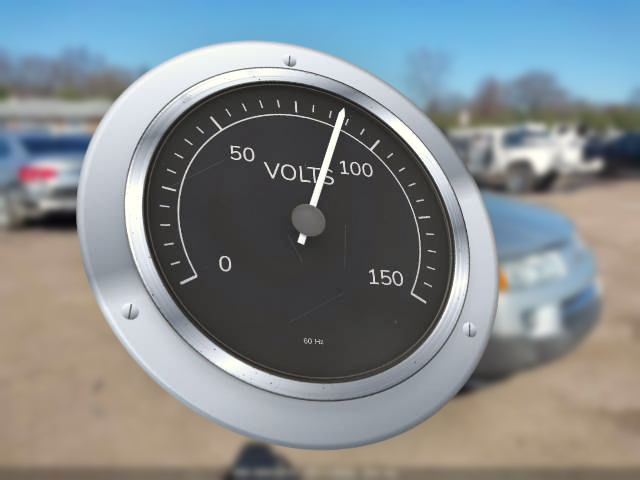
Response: 87.5 V
